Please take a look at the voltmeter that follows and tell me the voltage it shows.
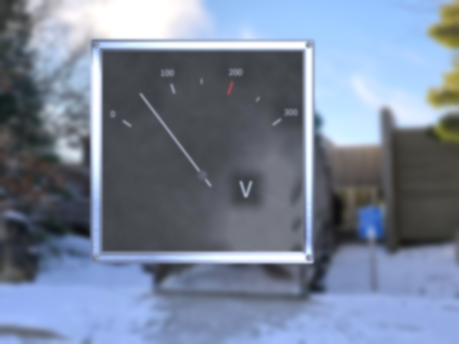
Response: 50 V
